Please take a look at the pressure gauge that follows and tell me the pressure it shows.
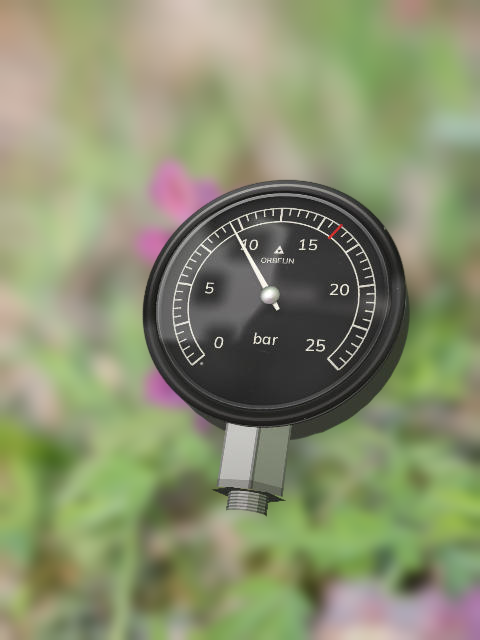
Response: 9.5 bar
